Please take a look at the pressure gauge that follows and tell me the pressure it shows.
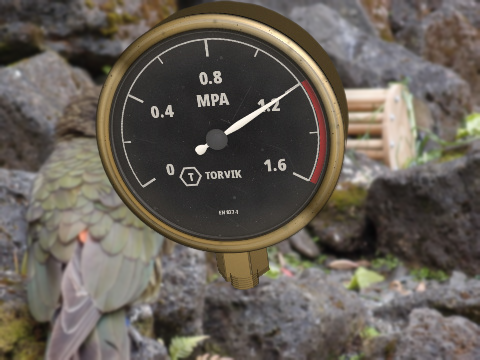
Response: 1.2 MPa
